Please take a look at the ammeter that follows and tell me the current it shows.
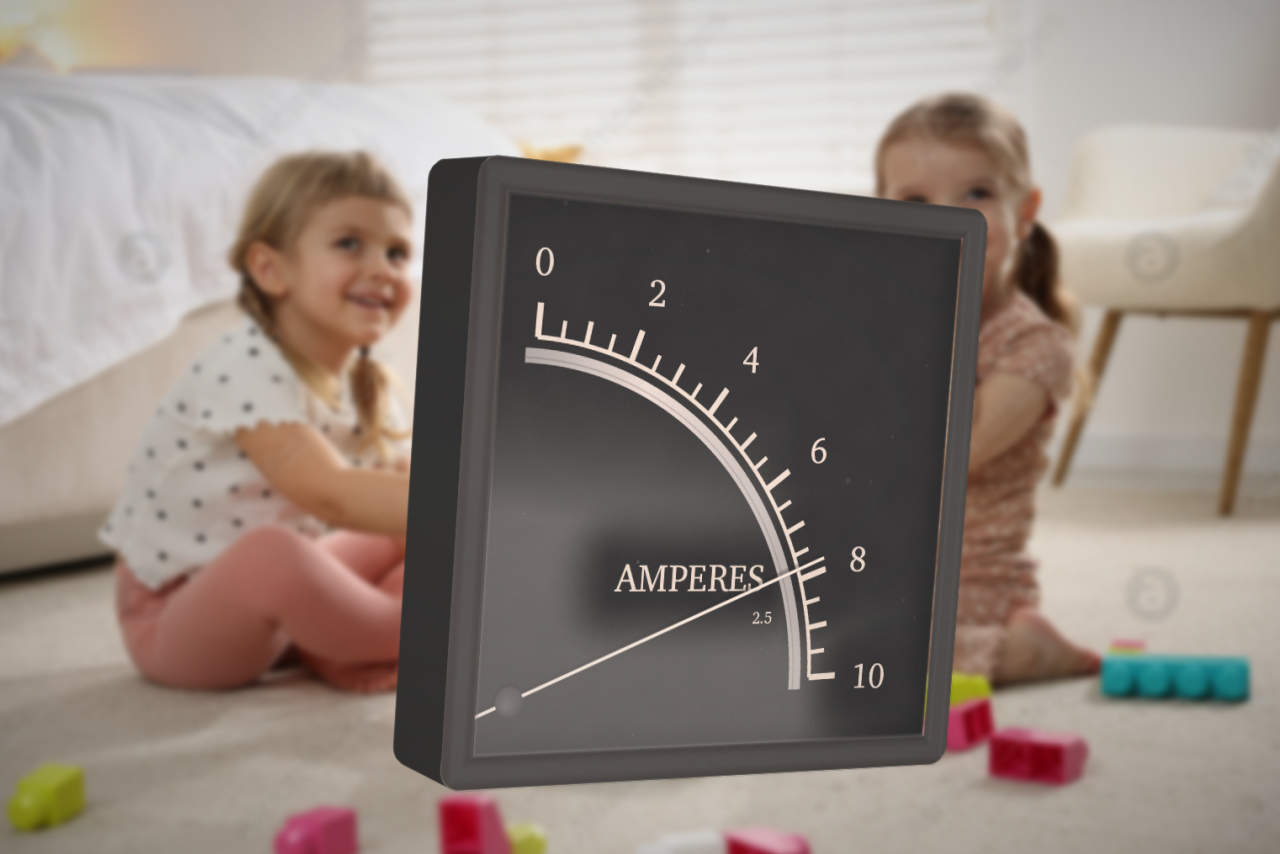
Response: 7.75 A
